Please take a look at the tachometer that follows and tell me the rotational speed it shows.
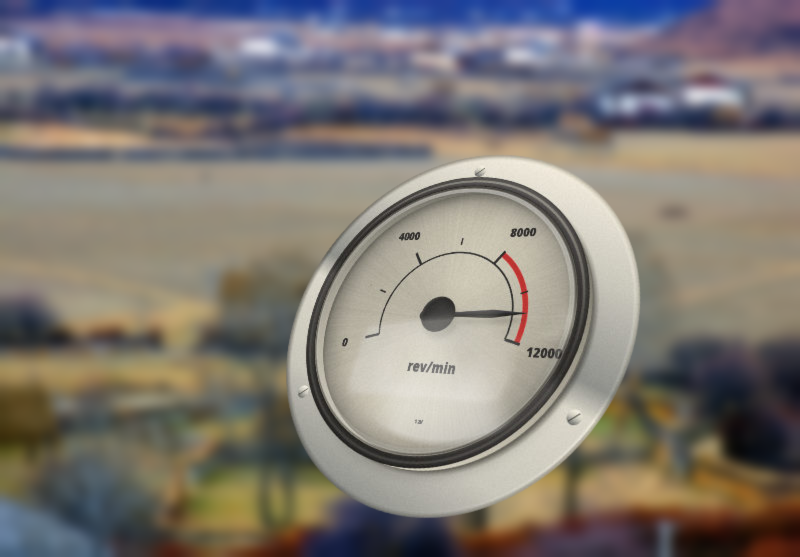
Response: 11000 rpm
